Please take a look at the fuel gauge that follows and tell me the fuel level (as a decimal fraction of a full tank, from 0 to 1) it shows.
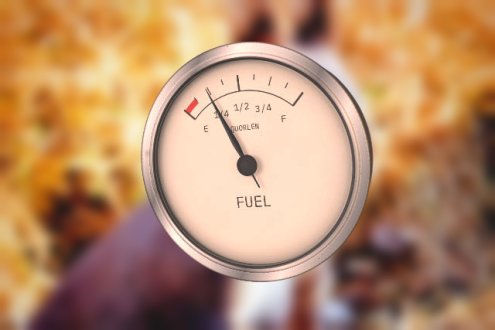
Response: 0.25
